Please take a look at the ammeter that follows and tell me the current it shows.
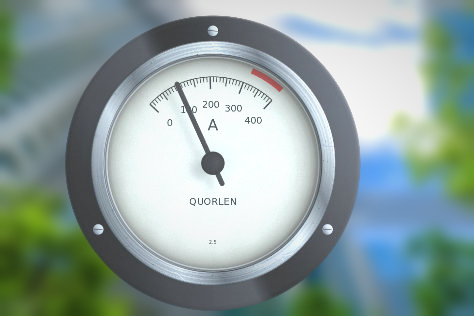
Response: 100 A
